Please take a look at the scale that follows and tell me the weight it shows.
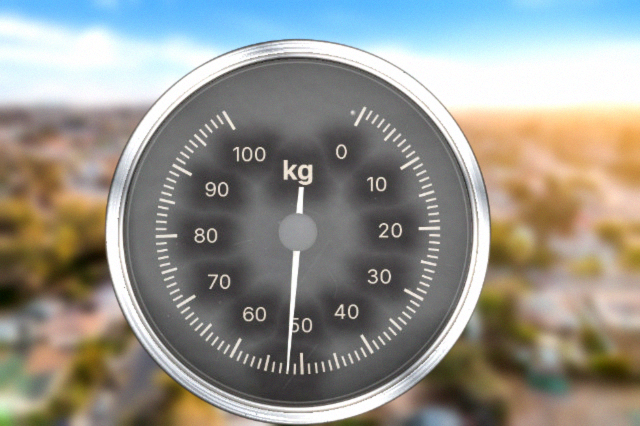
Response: 52 kg
